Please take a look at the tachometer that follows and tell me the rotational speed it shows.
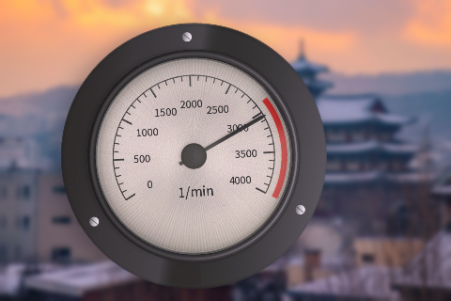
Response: 3050 rpm
